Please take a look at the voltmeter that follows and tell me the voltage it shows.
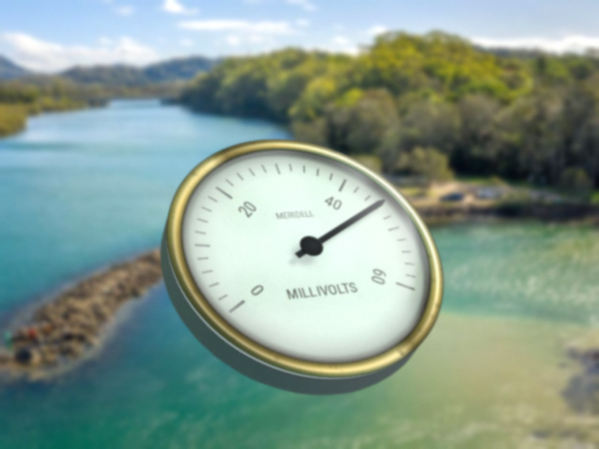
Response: 46 mV
